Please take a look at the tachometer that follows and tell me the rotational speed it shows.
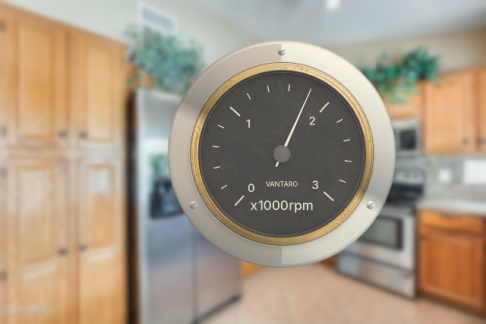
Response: 1800 rpm
